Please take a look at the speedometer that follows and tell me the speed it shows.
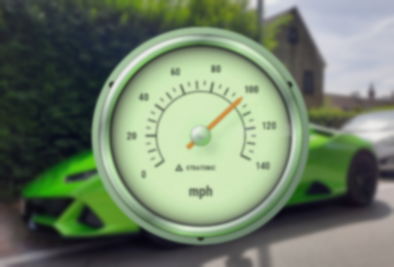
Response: 100 mph
